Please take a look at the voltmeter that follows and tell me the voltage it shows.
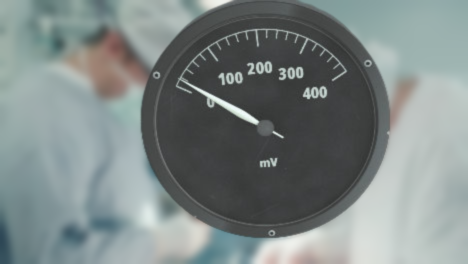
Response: 20 mV
